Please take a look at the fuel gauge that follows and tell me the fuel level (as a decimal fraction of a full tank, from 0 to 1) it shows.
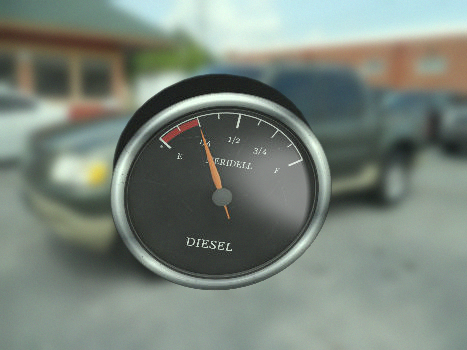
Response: 0.25
